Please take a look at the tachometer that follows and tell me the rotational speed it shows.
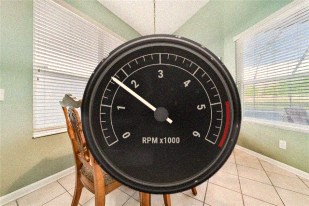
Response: 1700 rpm
